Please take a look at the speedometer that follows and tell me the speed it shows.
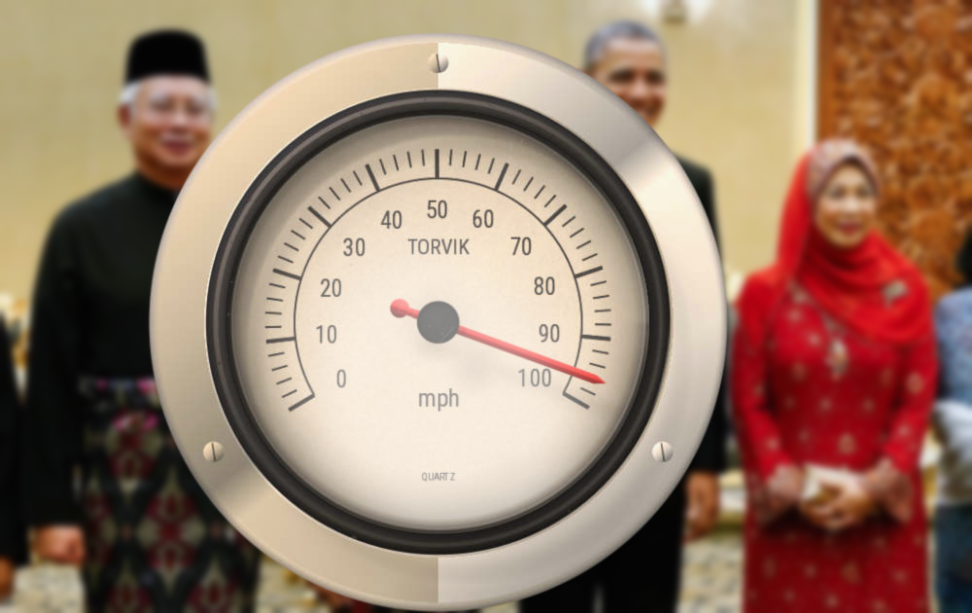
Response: 96 mph
